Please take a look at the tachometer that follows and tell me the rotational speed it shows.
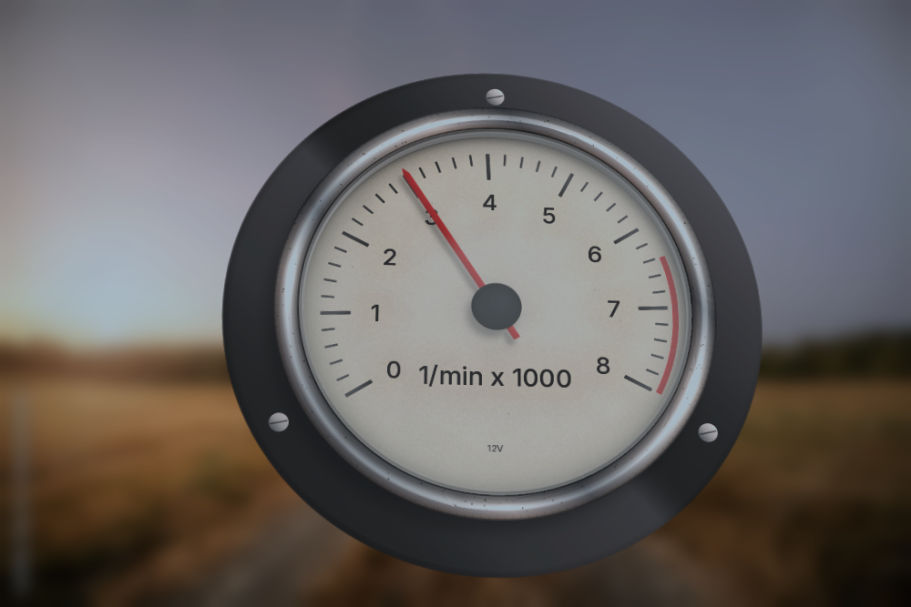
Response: 3000 rpm
